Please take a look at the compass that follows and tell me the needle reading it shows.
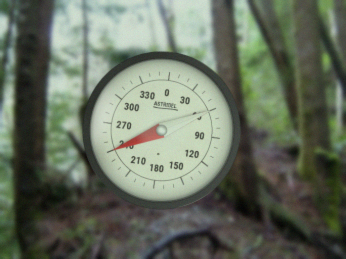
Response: 240 °
